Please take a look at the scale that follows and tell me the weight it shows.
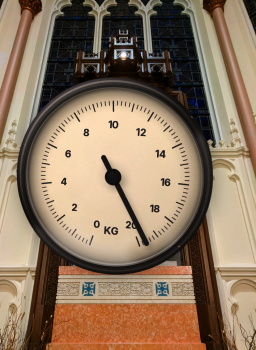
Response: 19.6 kg
